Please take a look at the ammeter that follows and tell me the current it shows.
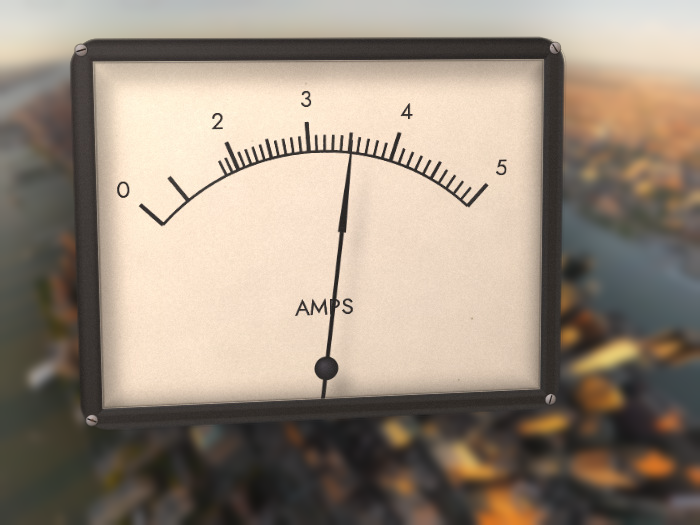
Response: 3.5 A
